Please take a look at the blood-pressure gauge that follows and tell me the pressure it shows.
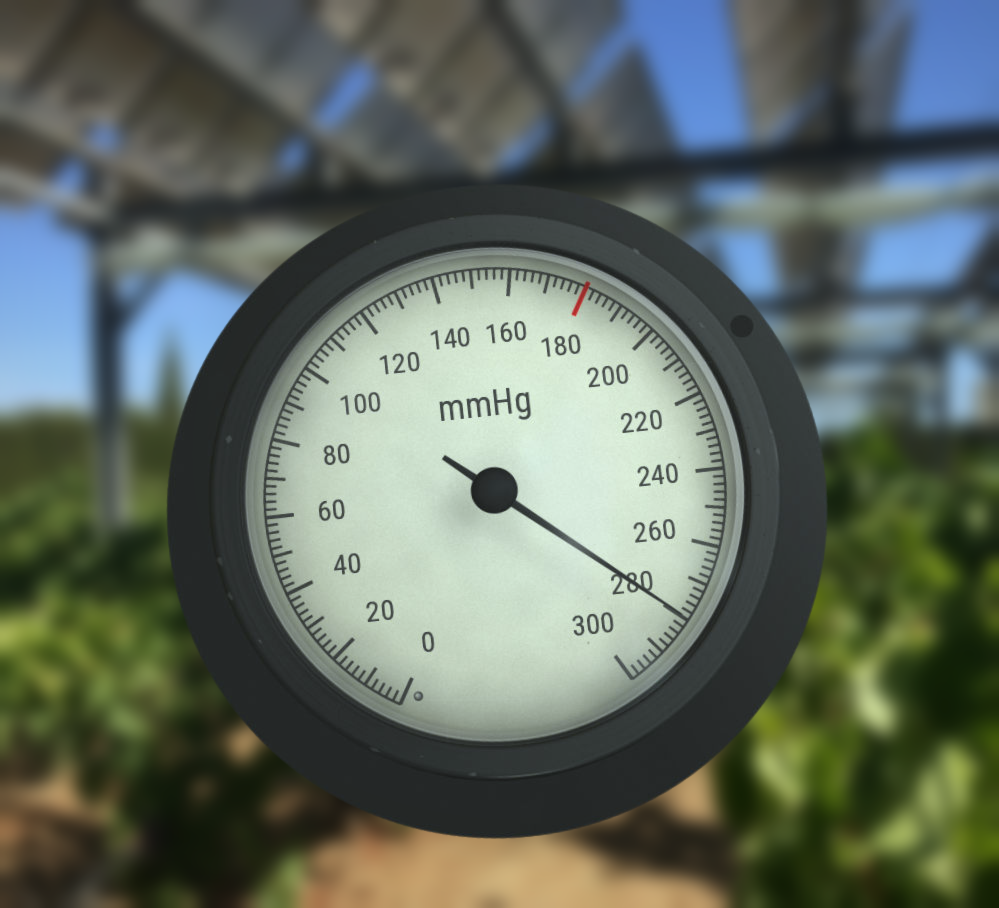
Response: 280 mmHg
